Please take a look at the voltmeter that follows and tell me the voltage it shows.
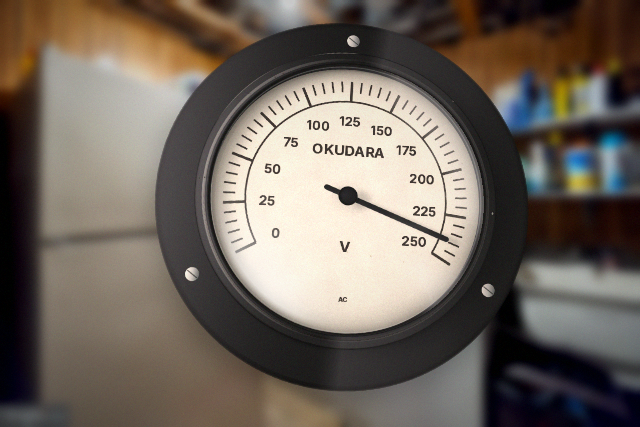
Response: 240 V
